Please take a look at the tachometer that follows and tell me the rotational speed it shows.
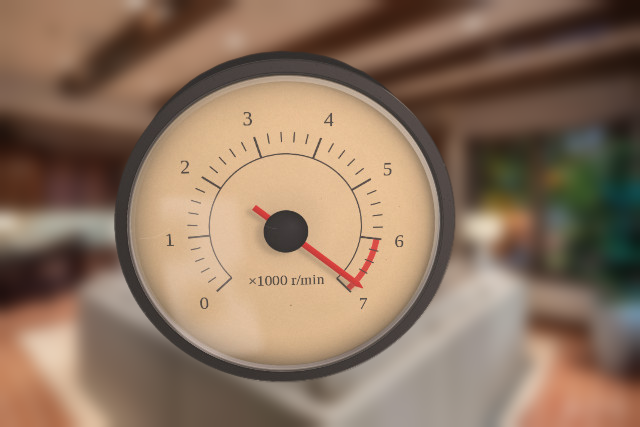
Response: 6800 rpm
